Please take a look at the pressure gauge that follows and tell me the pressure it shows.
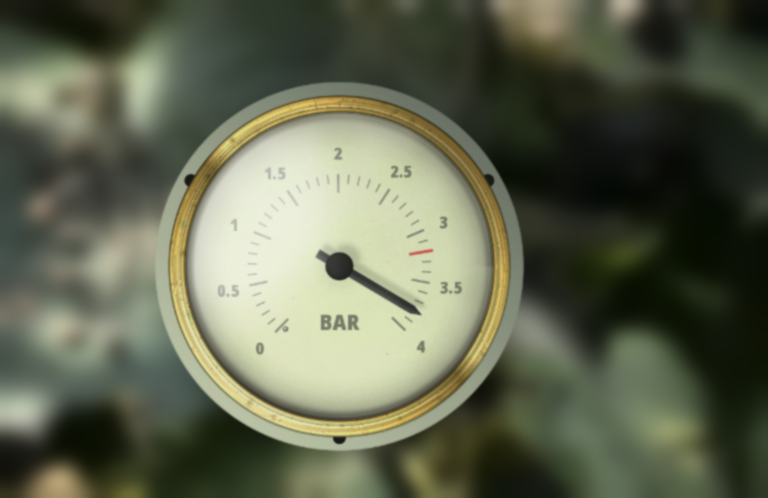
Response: 3.8 bar
